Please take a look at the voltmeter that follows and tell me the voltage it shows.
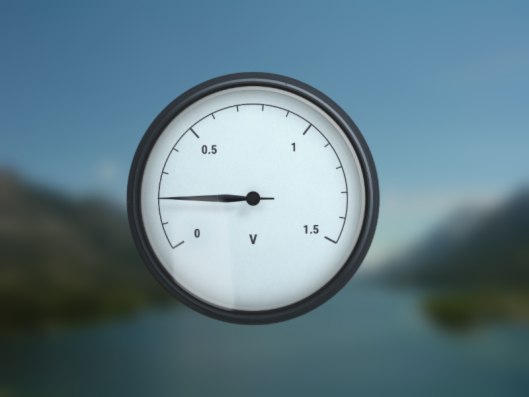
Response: 0.2 V
